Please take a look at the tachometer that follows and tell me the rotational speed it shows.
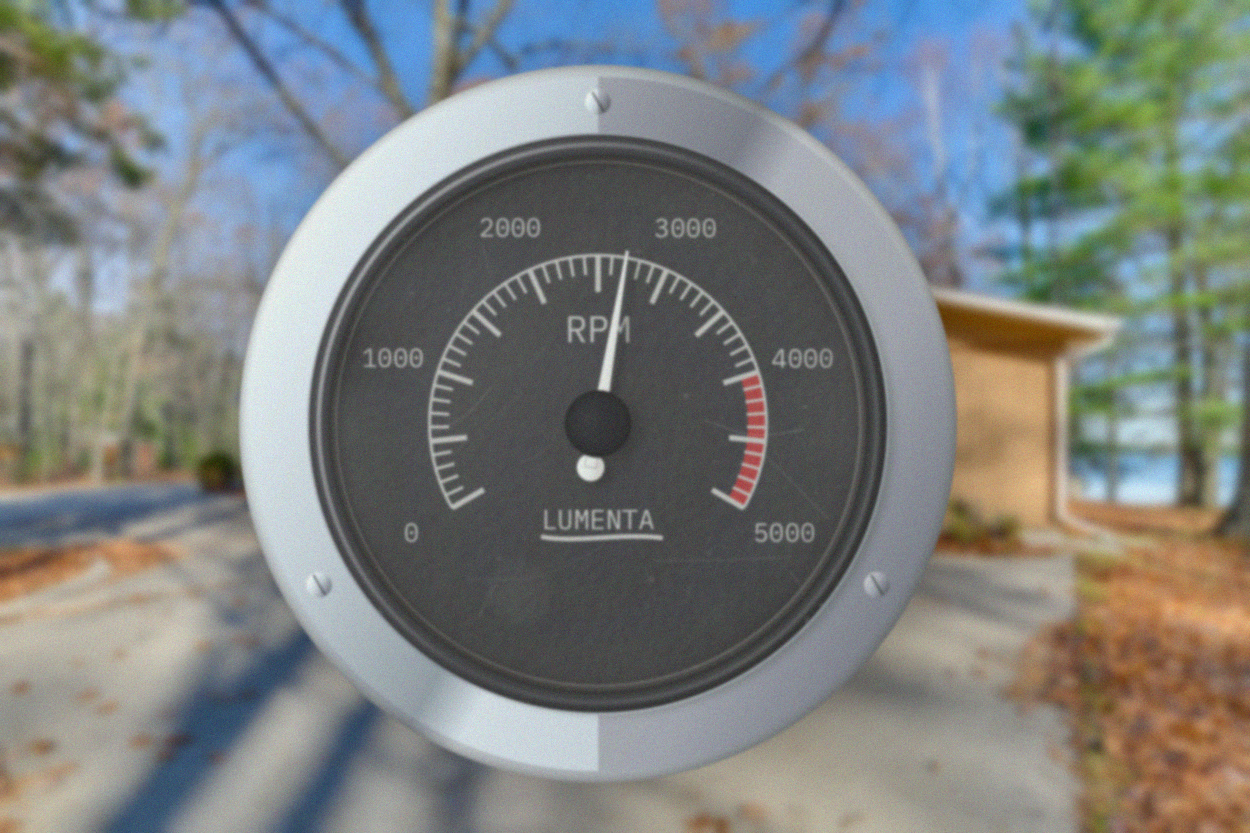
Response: 2700 rpm
